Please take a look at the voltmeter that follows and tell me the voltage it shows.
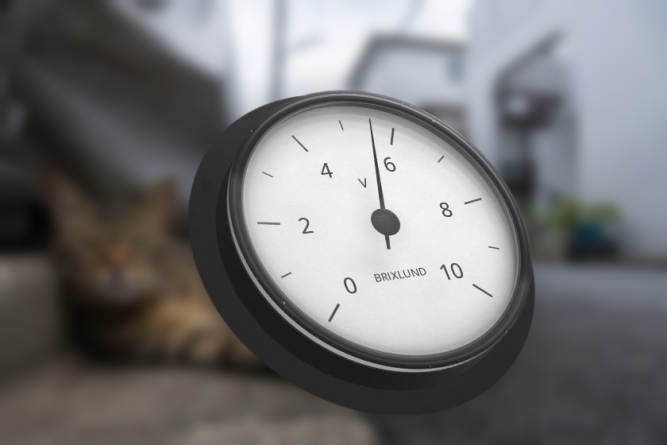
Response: 5.5 V
